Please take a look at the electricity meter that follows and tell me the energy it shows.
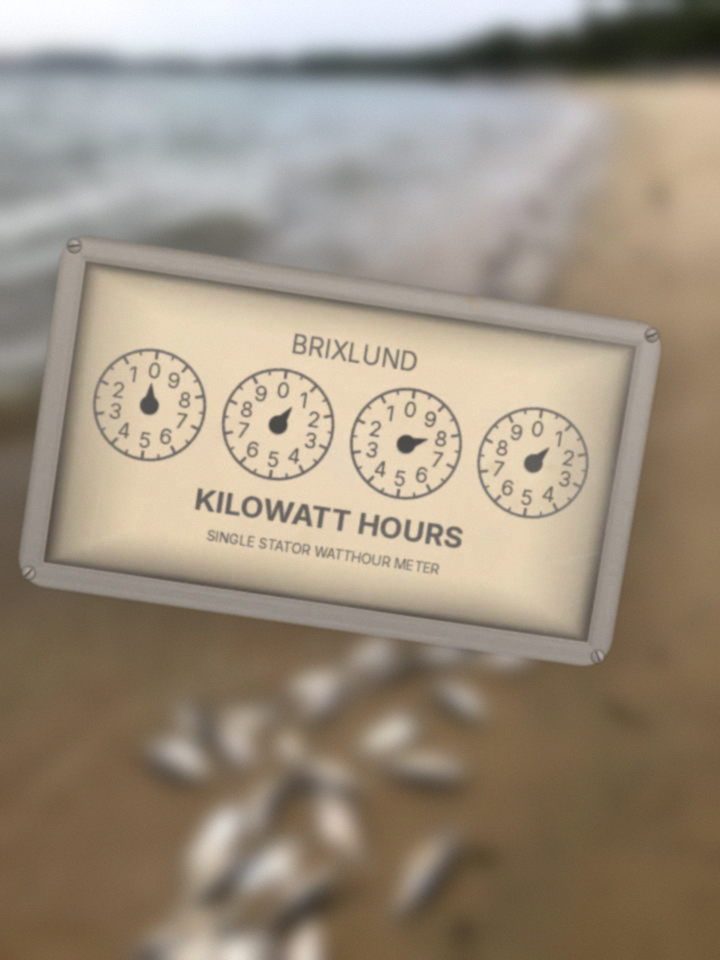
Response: 81 kWh
